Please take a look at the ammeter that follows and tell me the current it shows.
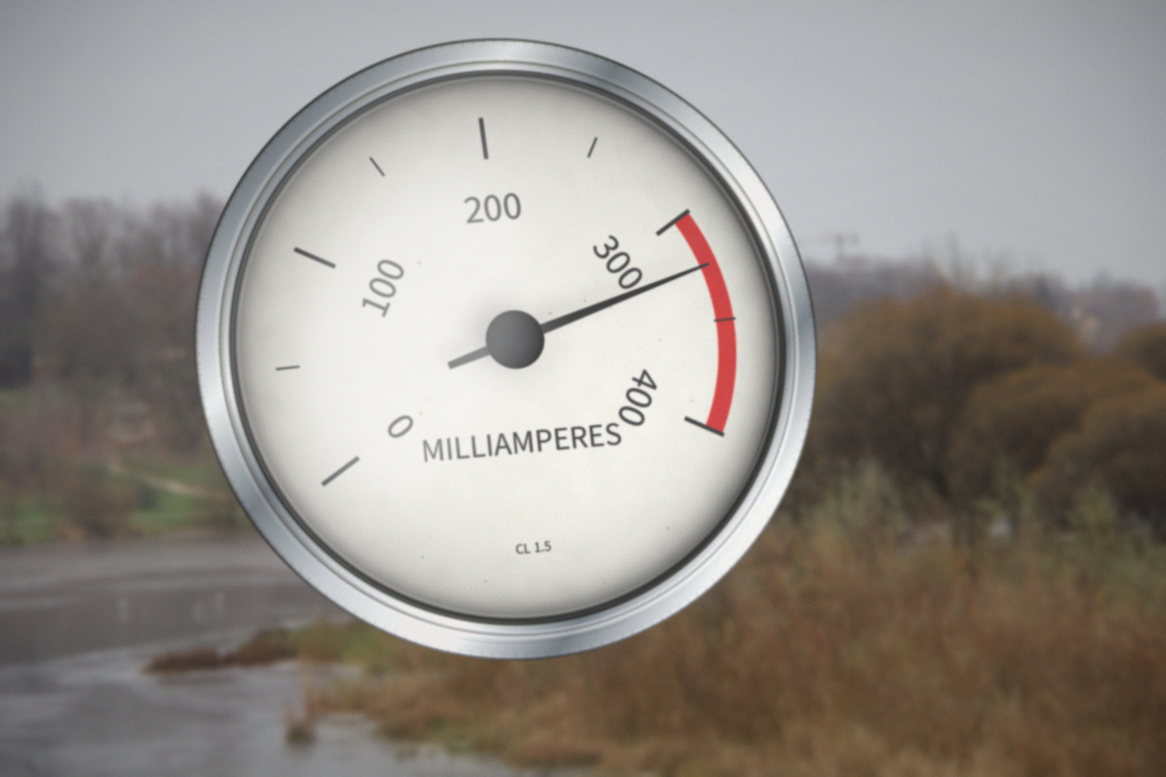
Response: 325 mA
